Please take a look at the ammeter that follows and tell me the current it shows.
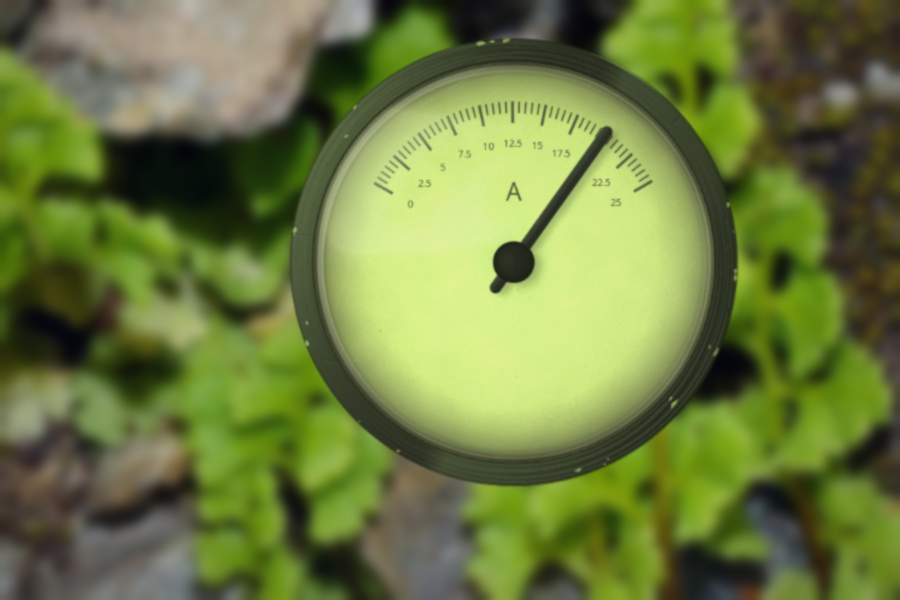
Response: 20 A
